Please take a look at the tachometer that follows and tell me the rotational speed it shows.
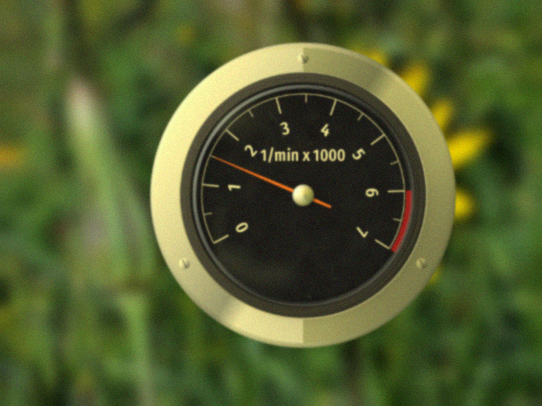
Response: 1500 rpm
